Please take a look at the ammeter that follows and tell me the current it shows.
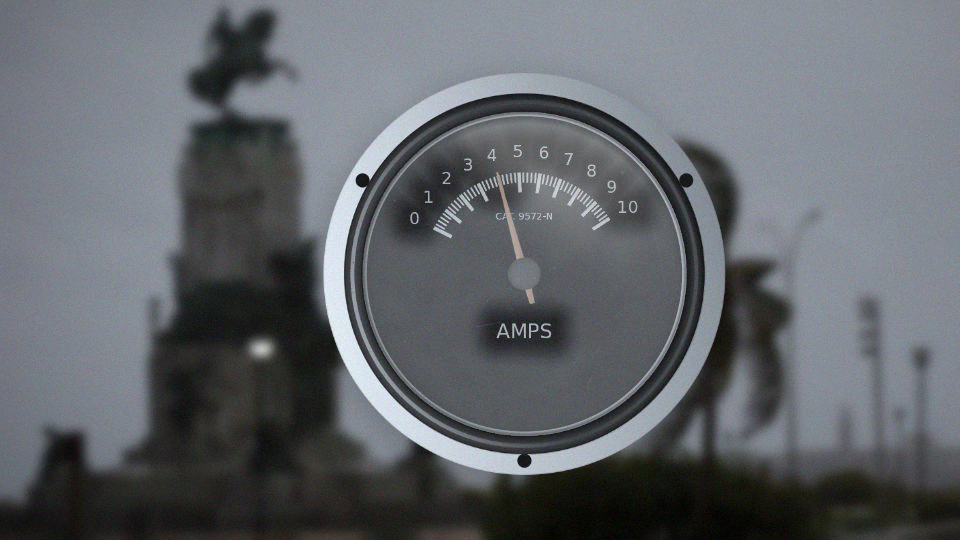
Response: 4 A
